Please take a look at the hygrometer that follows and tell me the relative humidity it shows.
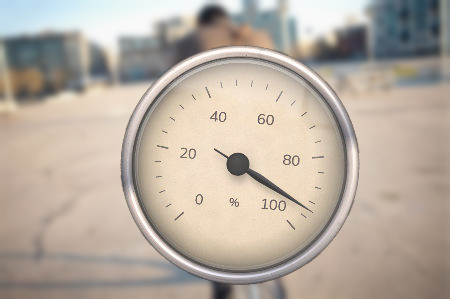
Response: 94 %
